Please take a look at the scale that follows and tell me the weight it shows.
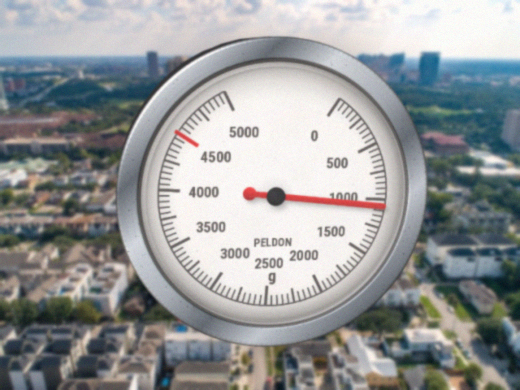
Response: 1050 g
